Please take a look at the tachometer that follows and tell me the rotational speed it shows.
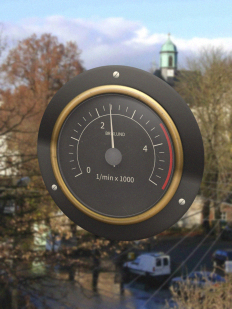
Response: 2400 rpm
